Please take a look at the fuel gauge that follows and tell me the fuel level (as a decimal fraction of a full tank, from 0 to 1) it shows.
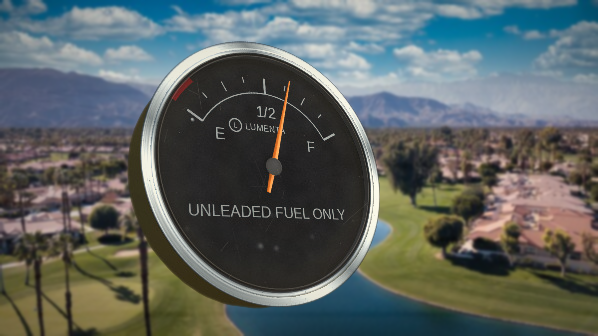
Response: 0.625
